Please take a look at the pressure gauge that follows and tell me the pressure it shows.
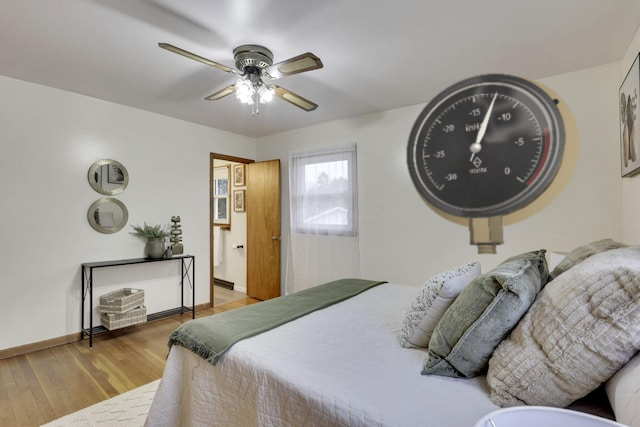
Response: -12.5 inHg
